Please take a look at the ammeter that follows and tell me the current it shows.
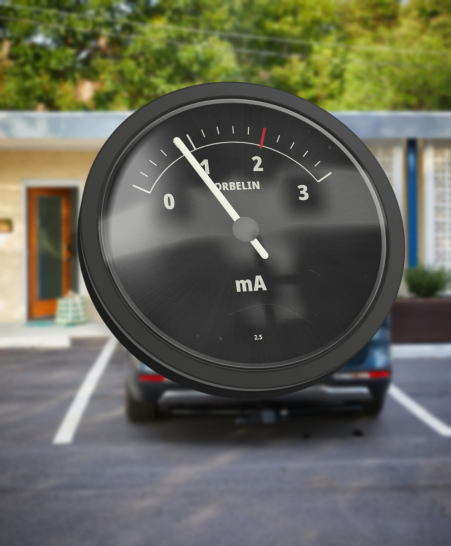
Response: 0.8 mA
